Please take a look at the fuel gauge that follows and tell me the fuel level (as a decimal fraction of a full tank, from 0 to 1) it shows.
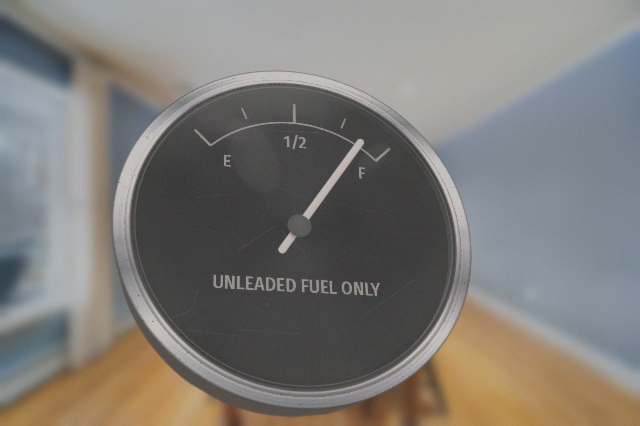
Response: 0.875
